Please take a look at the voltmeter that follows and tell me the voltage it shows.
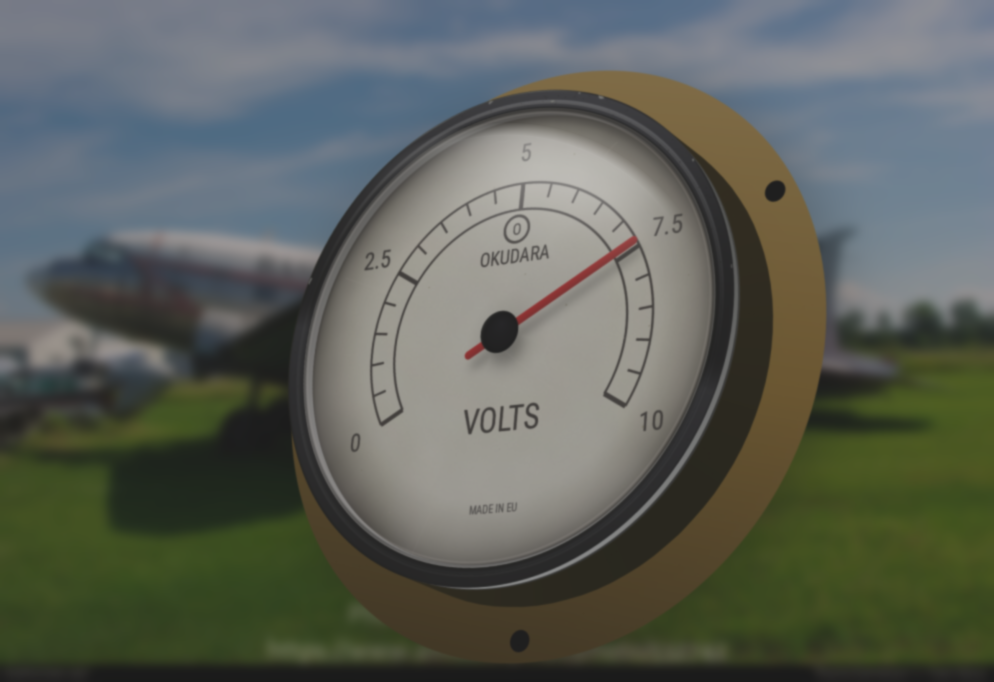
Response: 7.5 V
